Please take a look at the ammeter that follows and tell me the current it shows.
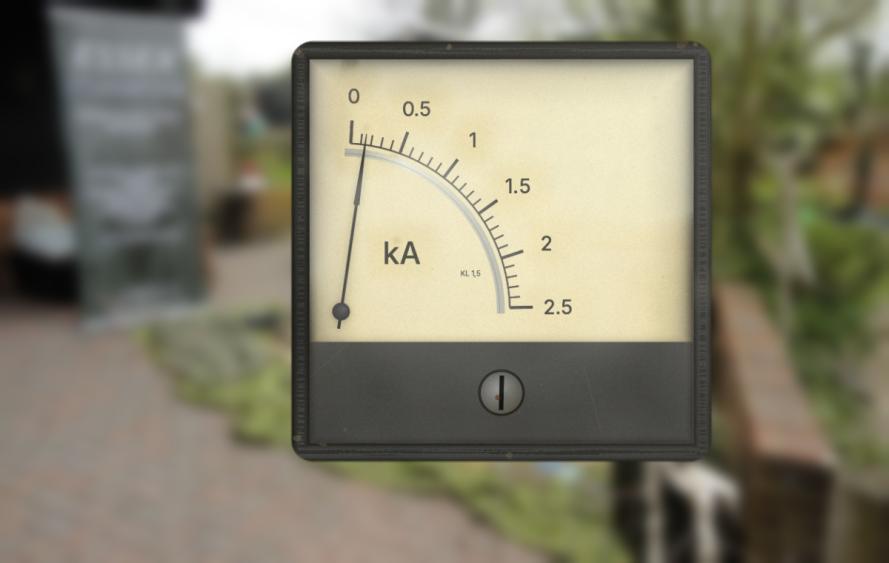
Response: 0.15 kA
